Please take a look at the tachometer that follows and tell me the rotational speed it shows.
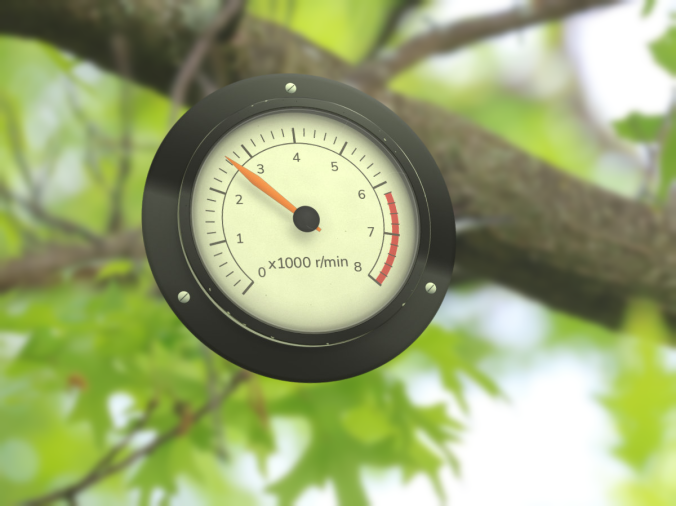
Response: 2600 rpm
